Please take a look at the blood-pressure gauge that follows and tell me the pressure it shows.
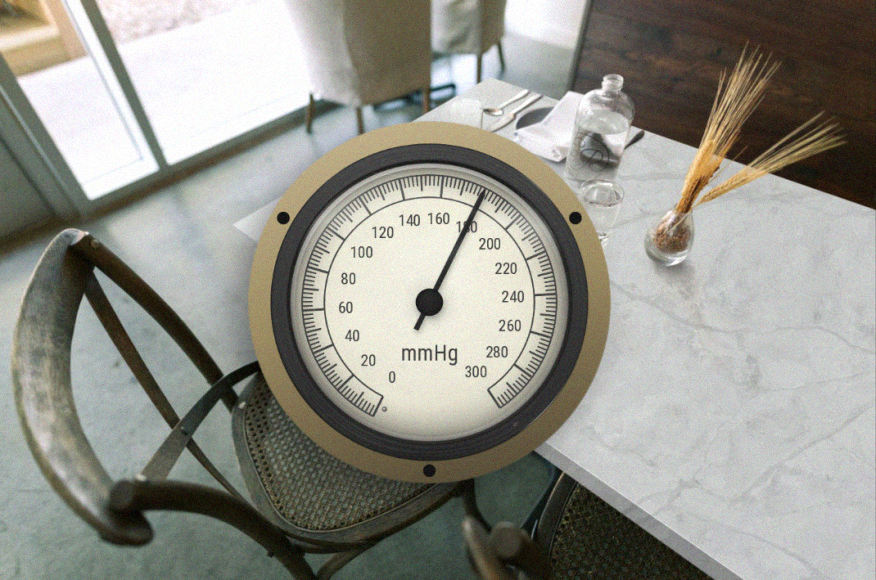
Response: 180 mmHg
